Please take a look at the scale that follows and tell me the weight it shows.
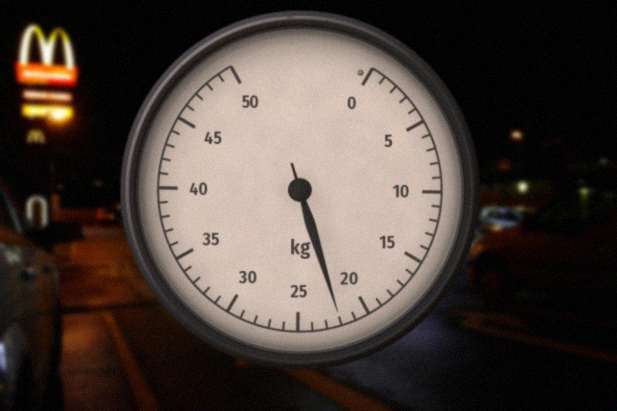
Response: 22 kg
